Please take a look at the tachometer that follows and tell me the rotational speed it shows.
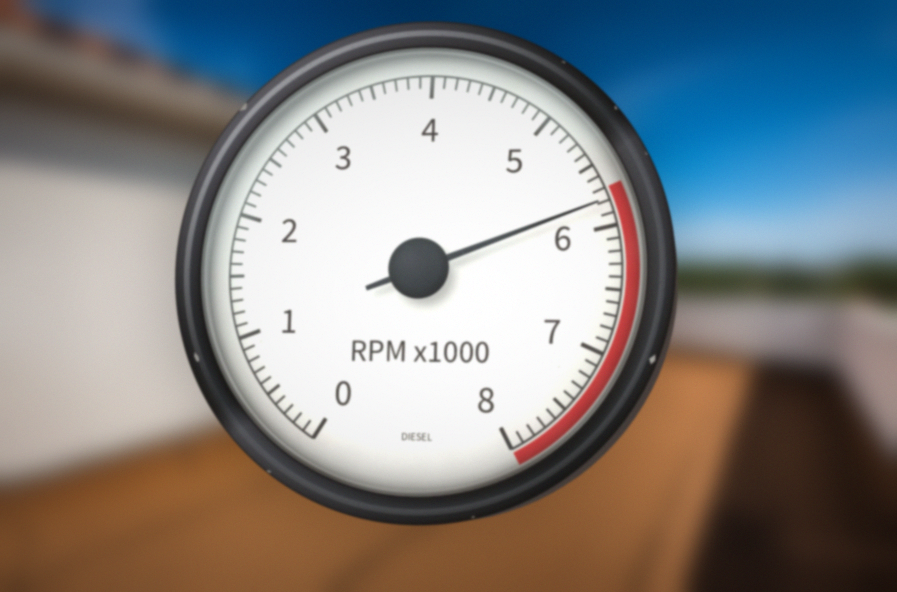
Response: 5800 rpm
